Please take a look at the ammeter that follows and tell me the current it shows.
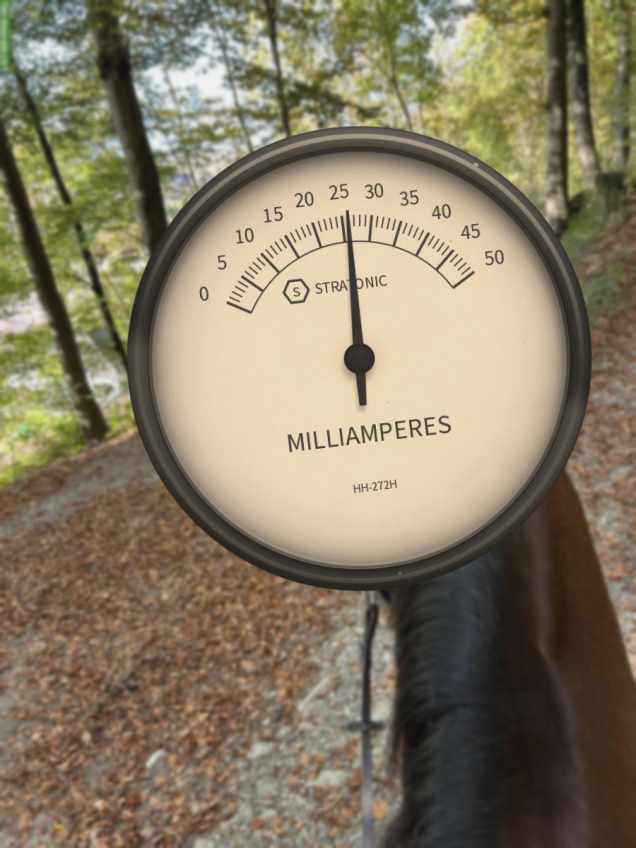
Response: 26 mA
